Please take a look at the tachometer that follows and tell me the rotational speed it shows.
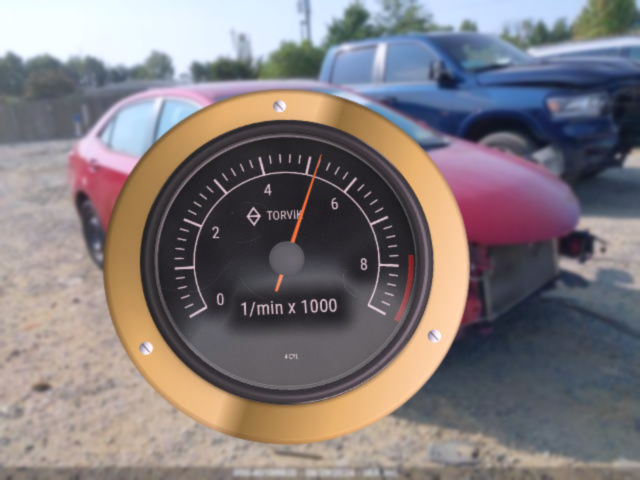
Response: 5200 rpm
